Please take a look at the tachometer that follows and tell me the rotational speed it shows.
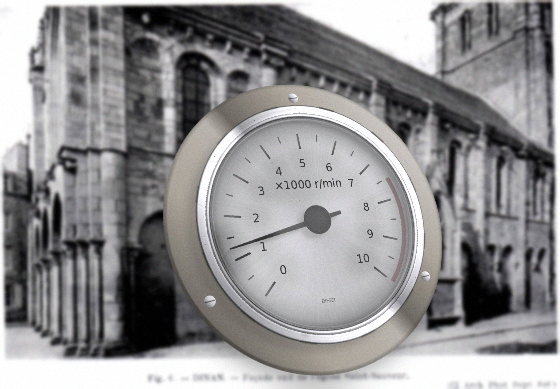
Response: 1250 rpm
